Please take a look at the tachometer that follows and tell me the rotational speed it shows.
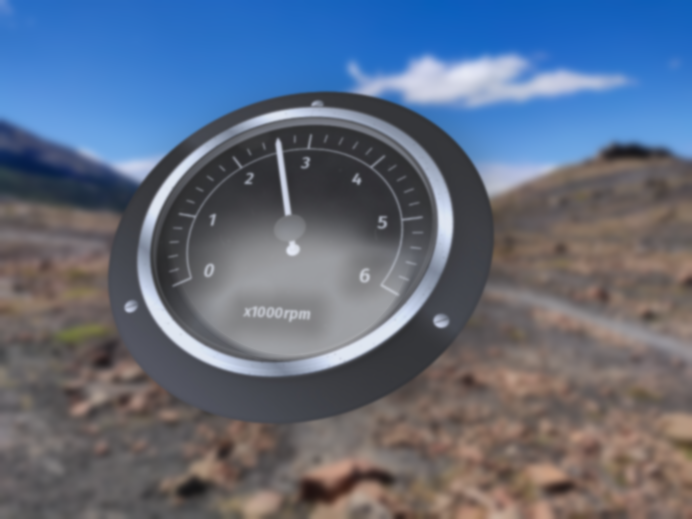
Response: 2600 rpm
